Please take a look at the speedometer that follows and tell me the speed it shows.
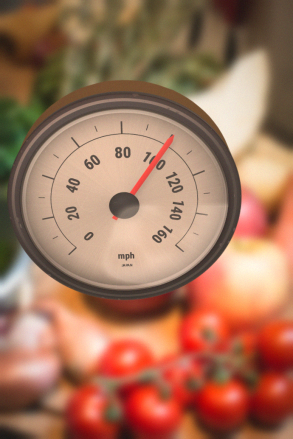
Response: 100 mph
